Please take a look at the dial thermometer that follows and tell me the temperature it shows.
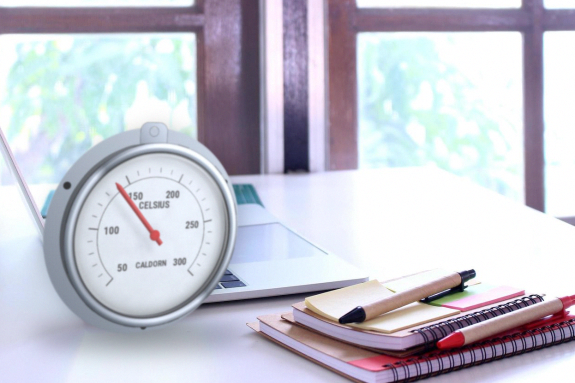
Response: 140 °C
